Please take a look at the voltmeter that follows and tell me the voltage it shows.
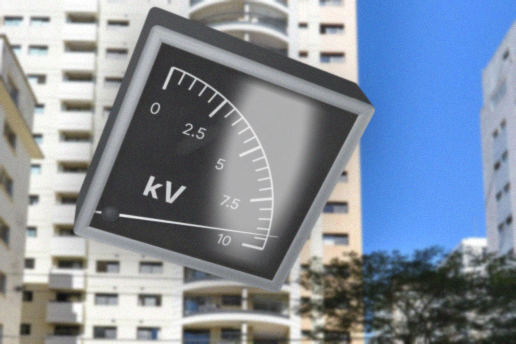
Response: 9.25 kV
